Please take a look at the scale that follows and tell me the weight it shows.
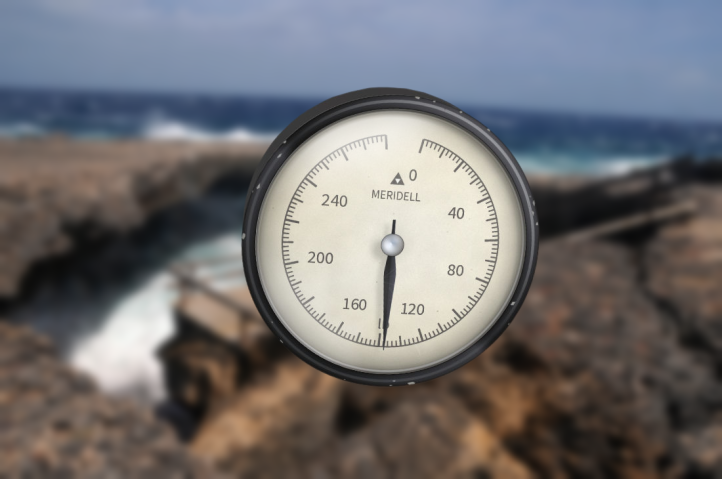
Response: 138 lb
